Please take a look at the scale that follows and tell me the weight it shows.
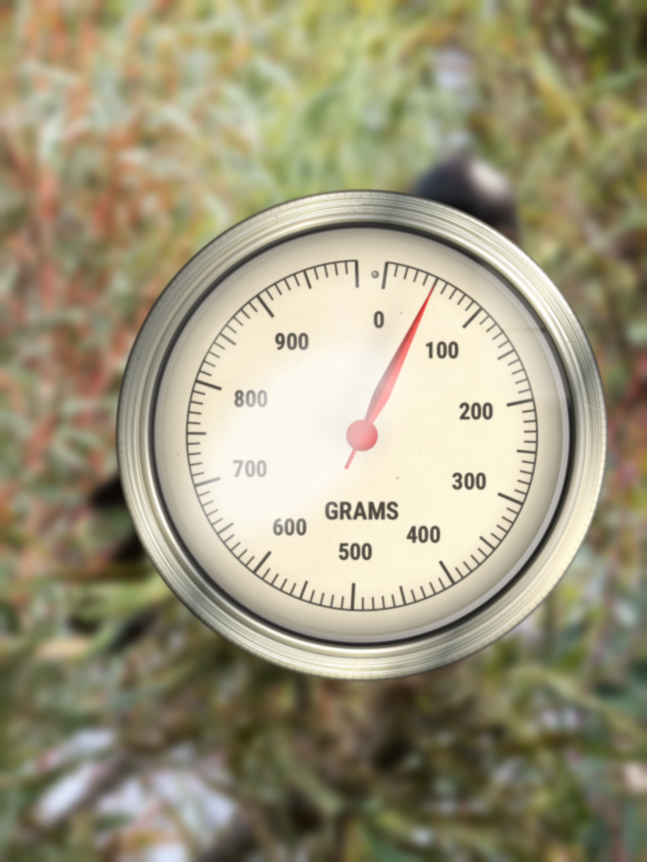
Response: 50 g
